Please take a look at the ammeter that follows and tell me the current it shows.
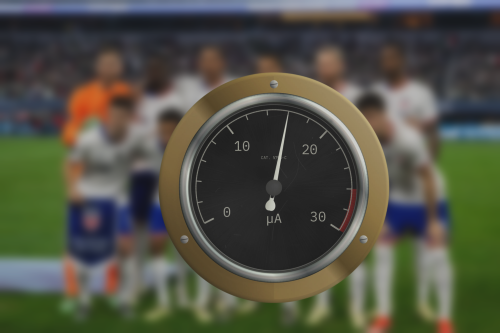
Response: 16 µA
